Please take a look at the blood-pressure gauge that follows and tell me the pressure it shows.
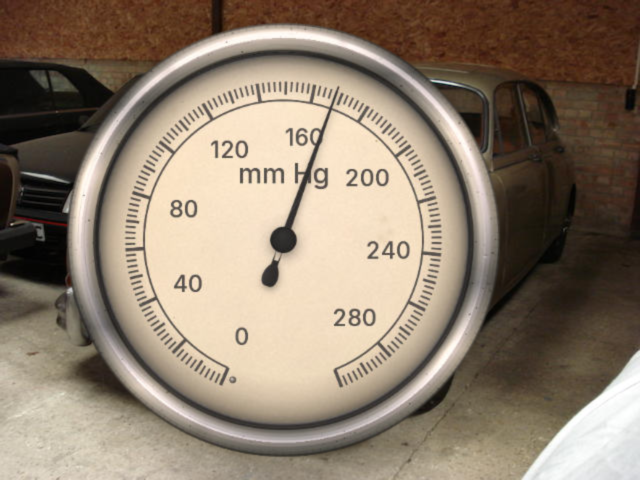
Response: 168 mmHg
